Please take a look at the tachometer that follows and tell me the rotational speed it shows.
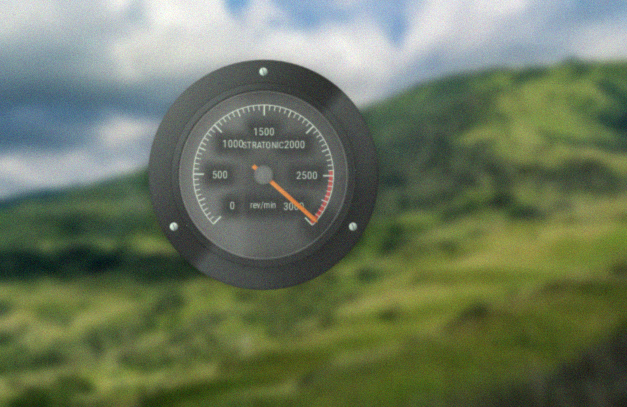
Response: 2950 rpm
